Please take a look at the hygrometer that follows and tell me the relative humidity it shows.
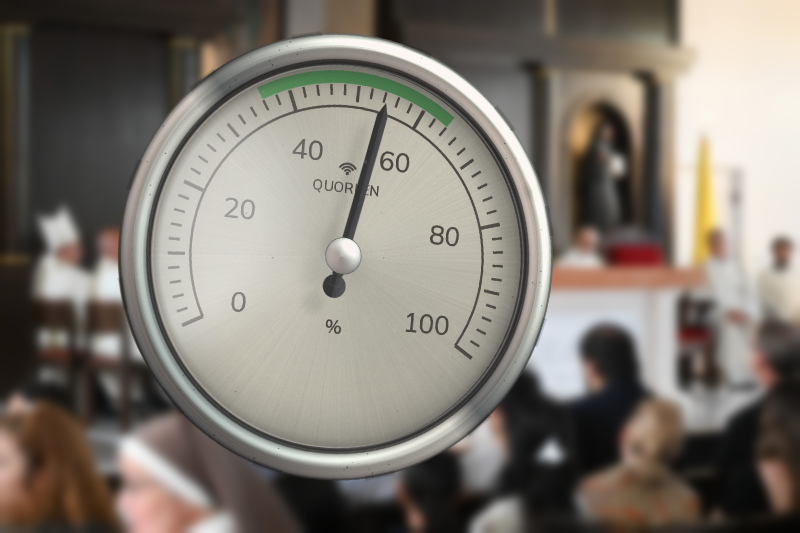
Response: 54 %
